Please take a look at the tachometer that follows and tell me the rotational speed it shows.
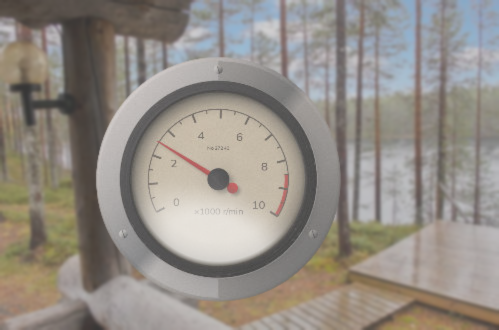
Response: 2500 rpm
